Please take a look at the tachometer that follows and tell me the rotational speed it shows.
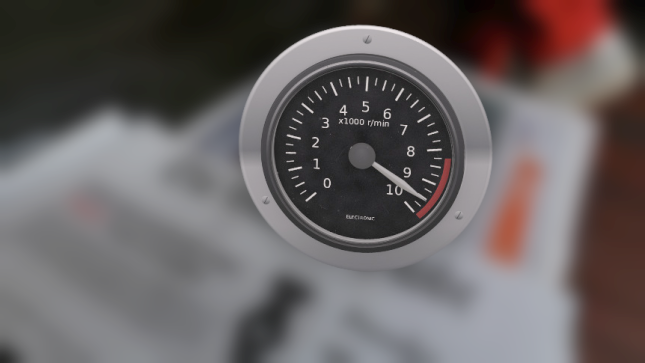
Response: 9500 rpm
